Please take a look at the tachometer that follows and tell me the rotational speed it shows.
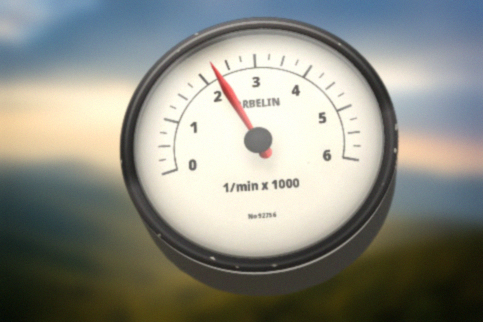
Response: 2250 rpm
